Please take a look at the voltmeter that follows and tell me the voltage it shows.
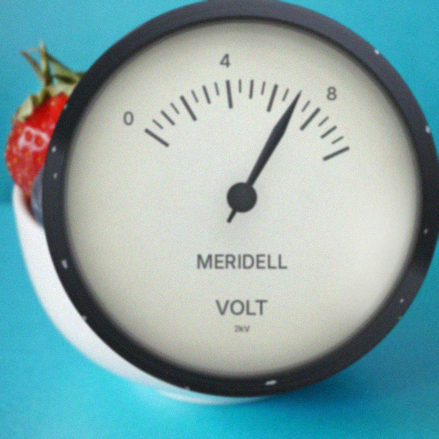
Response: 7 V
